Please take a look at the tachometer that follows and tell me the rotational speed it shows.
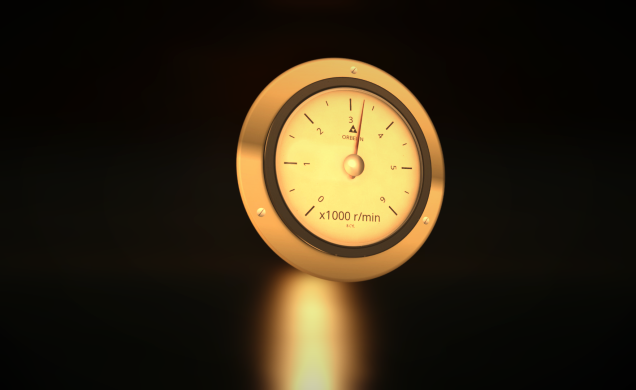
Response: 3250 rpm
